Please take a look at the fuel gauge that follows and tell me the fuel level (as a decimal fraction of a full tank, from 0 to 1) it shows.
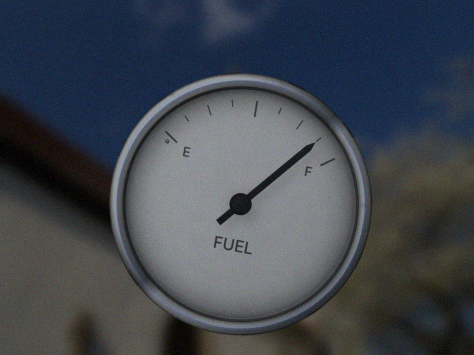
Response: 0.875
